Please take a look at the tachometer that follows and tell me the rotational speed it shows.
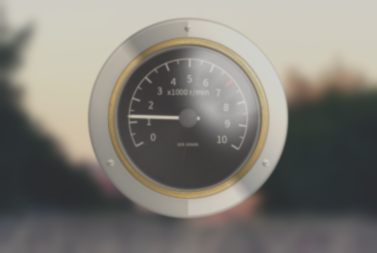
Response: 1250 rpm
